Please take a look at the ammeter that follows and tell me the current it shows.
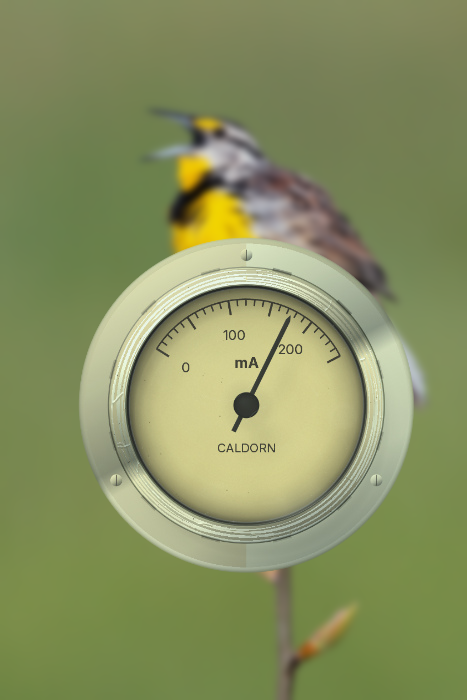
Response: 175 mA
